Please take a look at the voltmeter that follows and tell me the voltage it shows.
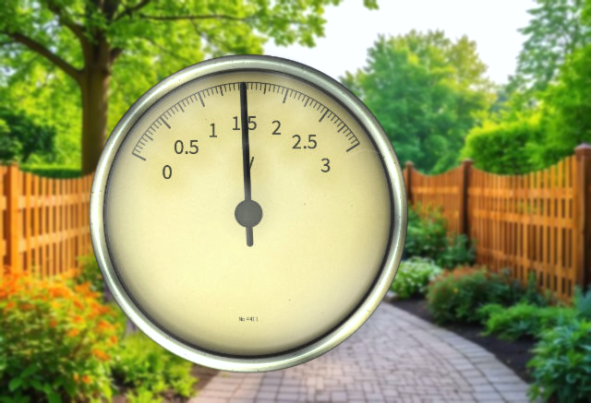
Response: 1.5 V
